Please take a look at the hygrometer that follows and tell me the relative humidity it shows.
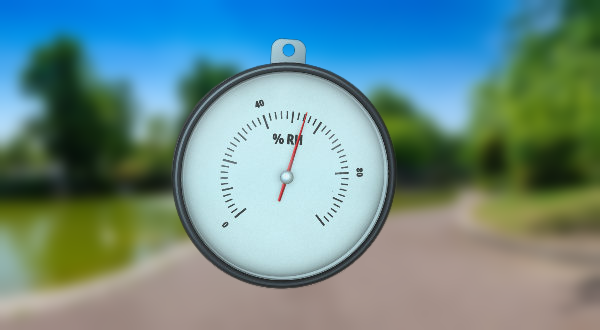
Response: 54 %
